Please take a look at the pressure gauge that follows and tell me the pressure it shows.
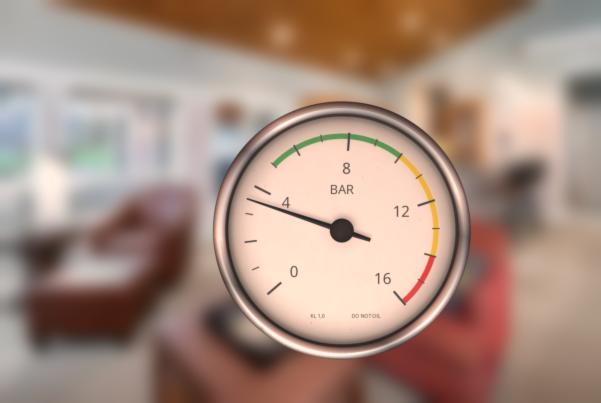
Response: 3.5 bar
